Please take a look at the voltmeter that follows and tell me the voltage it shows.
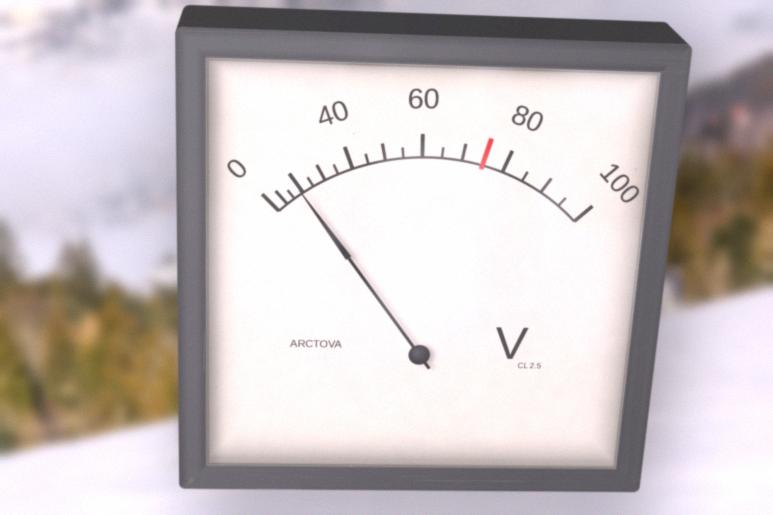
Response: 20 V
